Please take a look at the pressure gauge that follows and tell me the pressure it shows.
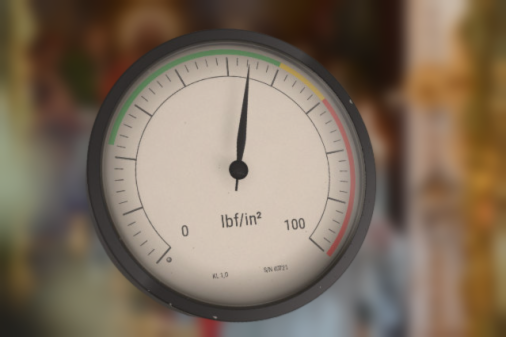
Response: 54 psi
